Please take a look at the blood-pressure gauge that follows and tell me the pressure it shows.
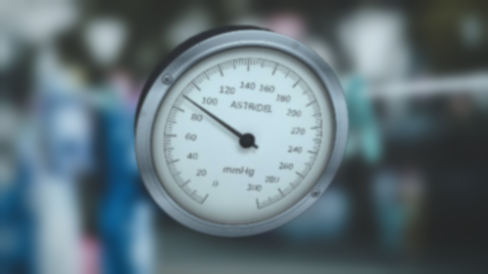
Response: 90 mmHg
